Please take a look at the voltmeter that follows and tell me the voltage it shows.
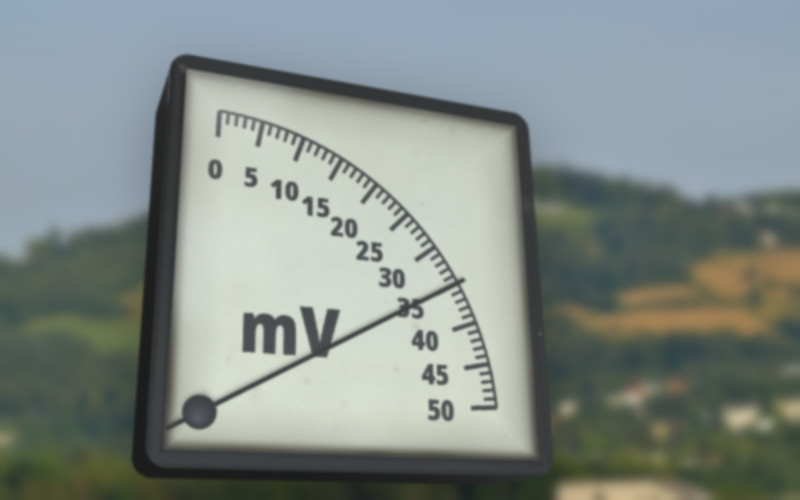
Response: 35 mV
